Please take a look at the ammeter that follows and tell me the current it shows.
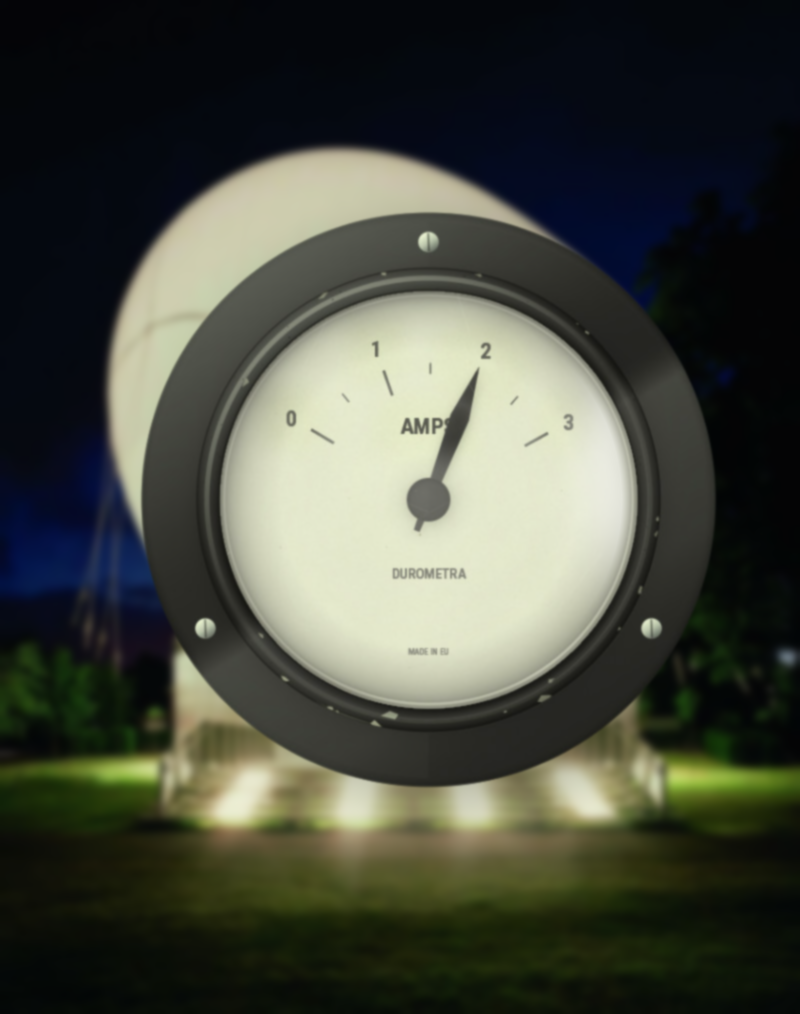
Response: 2 A
